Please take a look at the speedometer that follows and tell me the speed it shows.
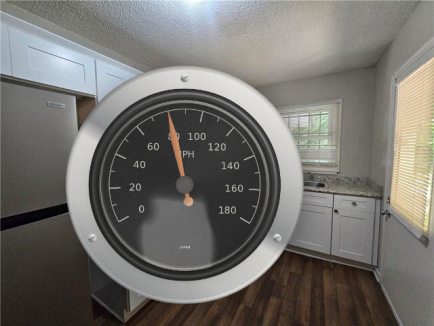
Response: 80 mph
